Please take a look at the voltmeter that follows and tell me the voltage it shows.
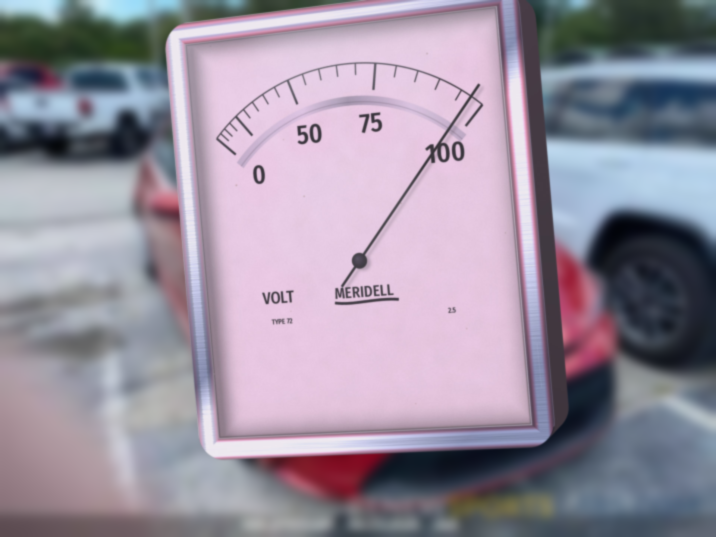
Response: 97.5 V
